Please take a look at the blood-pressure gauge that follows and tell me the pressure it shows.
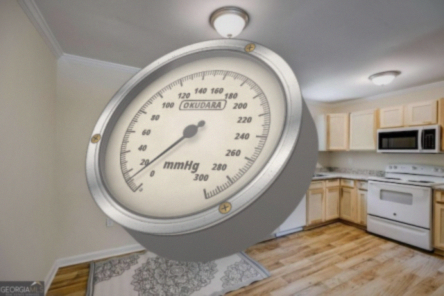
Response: 10 mmHg
